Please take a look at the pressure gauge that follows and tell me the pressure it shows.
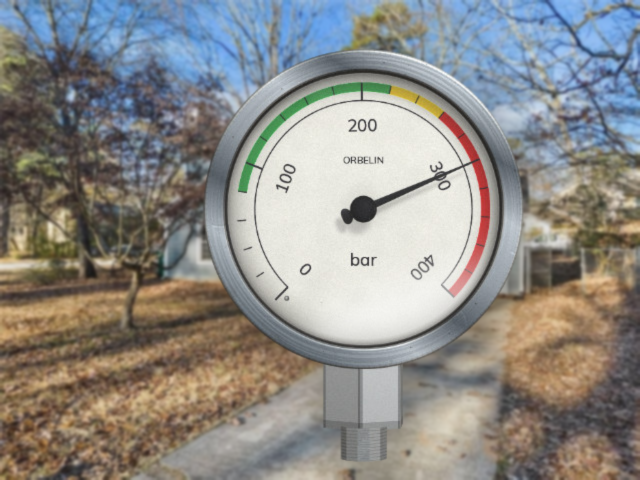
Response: 300 bar
